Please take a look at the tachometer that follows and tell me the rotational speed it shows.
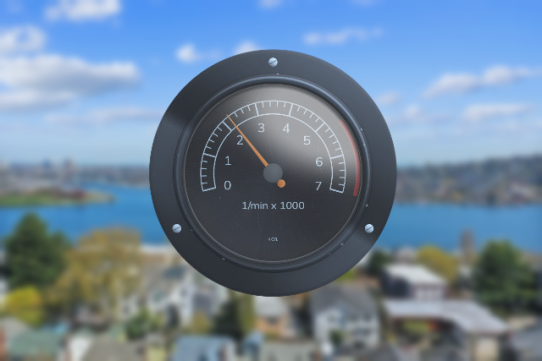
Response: 2200 rpm
